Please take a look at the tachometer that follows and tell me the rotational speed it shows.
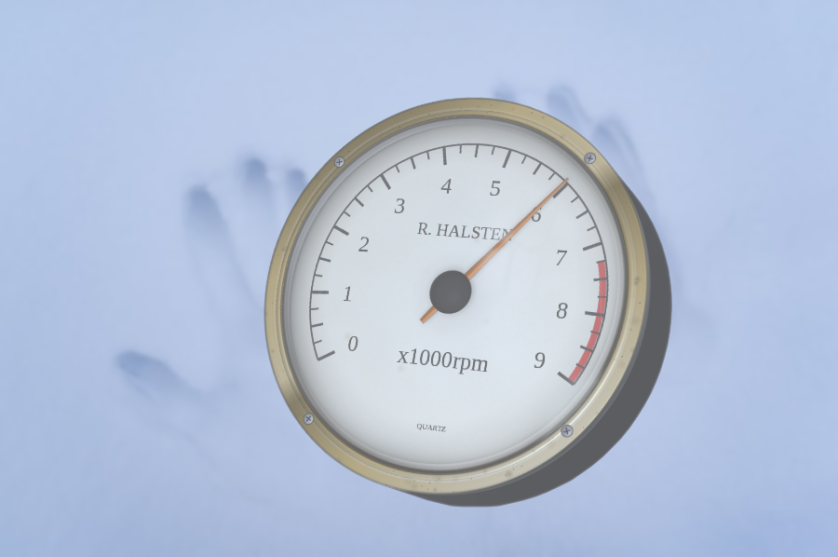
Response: 6000 rpm
